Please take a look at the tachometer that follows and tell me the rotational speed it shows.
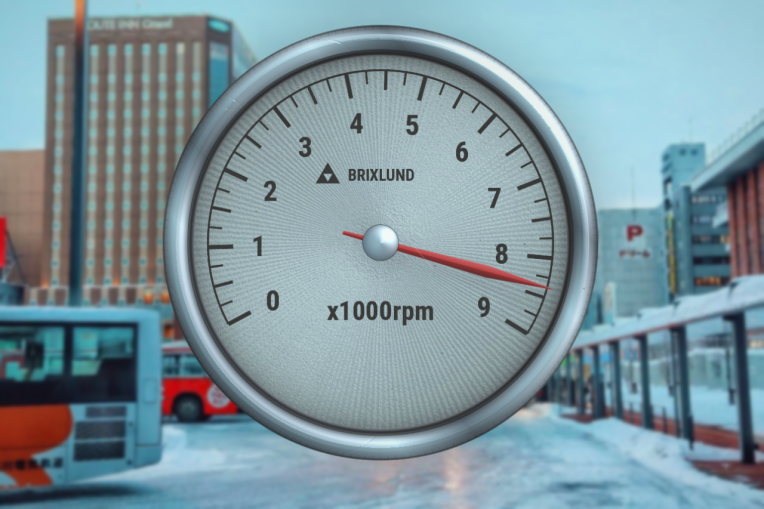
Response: 8375 rpm
